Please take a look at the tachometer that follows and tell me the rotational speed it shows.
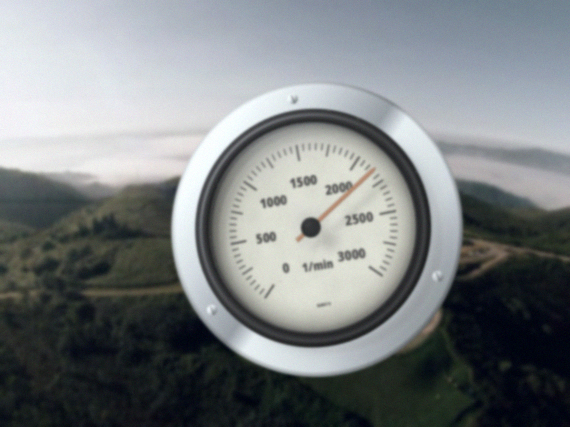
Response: 2150 rpm
